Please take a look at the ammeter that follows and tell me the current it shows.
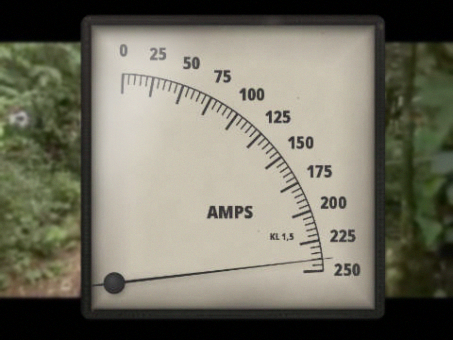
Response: 240 A
